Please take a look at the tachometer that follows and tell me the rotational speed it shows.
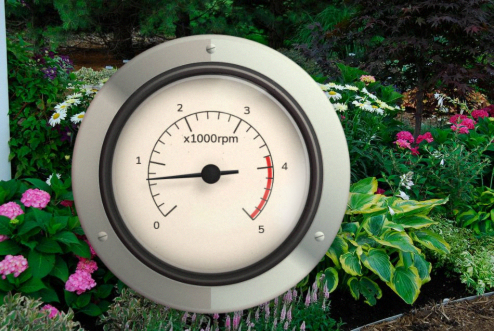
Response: 700 rpm
